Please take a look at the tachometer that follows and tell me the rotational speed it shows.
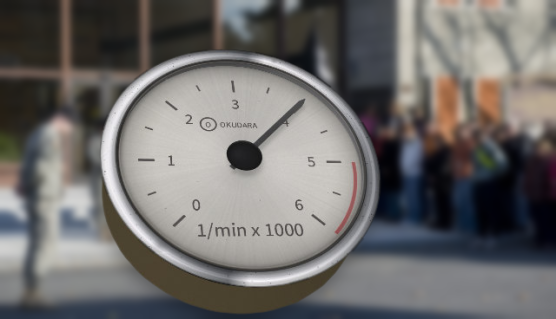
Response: 4000 rpm
